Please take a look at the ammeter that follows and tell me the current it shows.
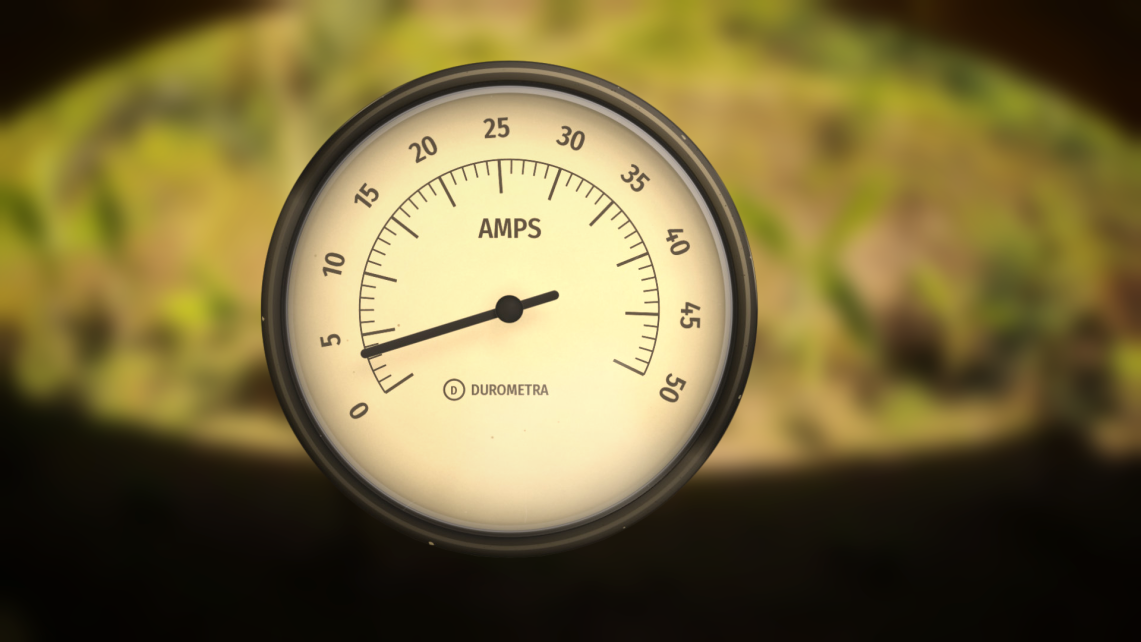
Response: 3.5 A
